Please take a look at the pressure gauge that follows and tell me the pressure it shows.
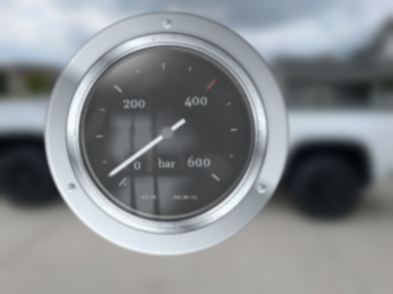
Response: 25 bar
